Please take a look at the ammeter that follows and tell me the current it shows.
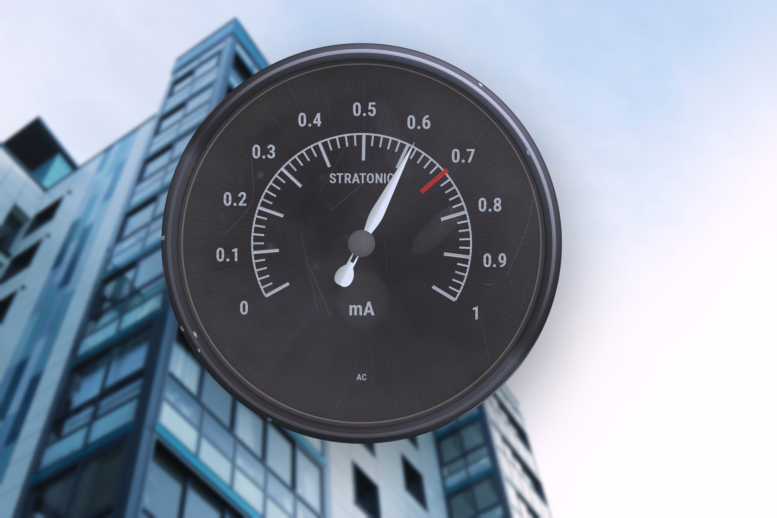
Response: 0.61 mA
